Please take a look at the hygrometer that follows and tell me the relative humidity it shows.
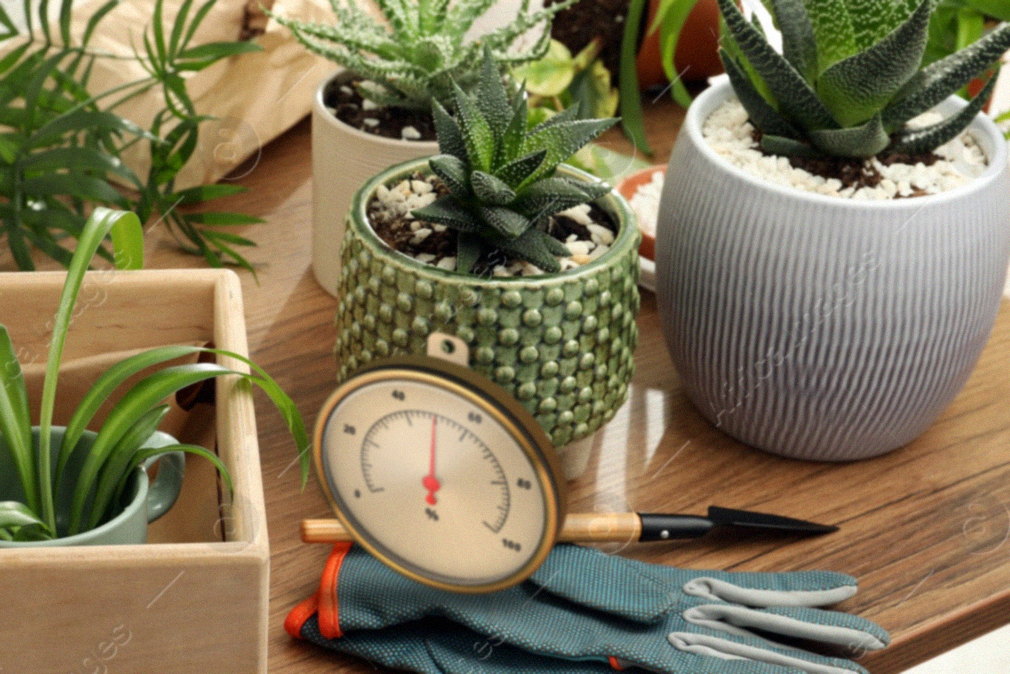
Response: 50 %
